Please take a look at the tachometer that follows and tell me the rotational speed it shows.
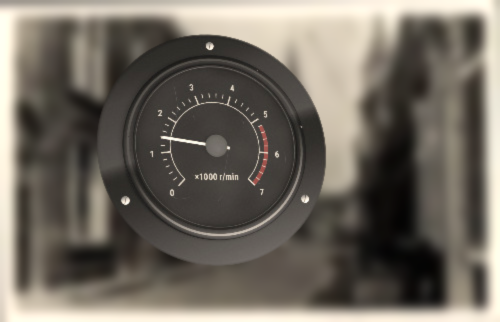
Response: 1400 rpm
